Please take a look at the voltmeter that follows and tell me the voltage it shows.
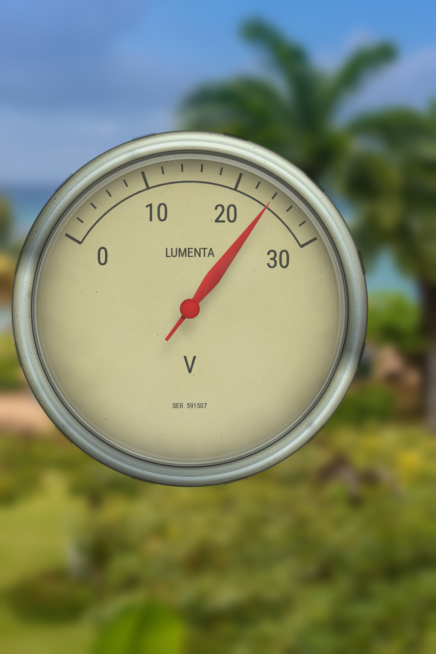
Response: 24 V
